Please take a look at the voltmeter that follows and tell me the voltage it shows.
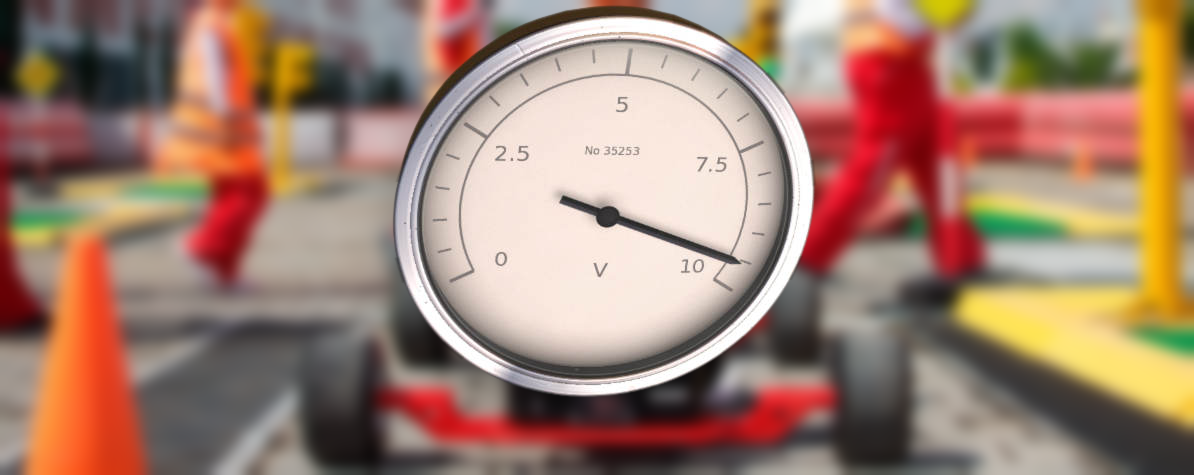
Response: 9.5 V
